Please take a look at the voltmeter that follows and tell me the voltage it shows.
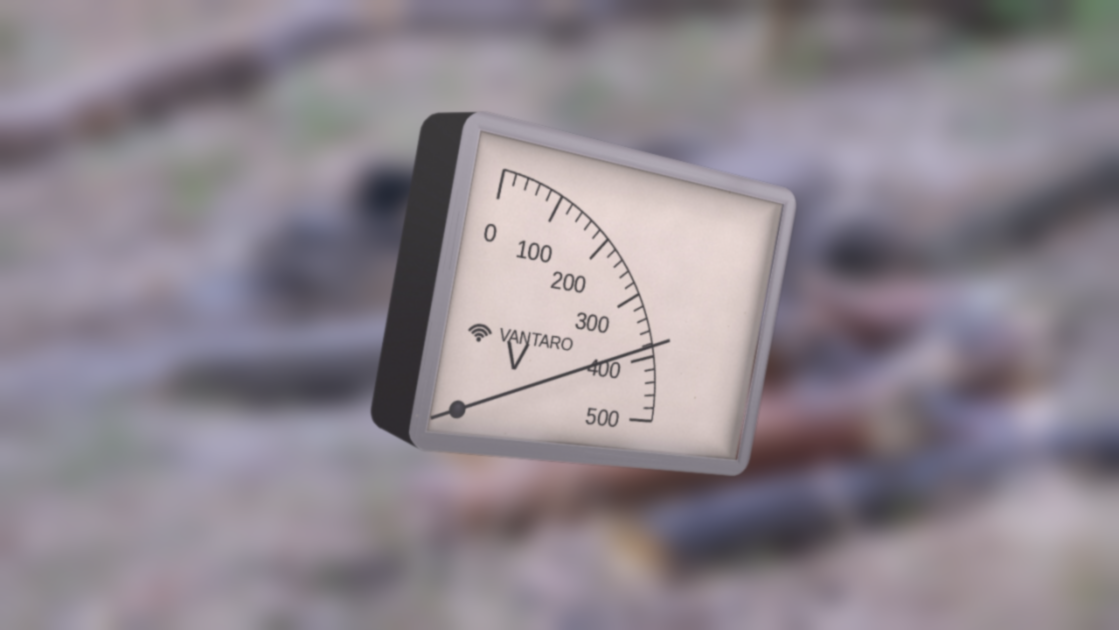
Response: 380 V
